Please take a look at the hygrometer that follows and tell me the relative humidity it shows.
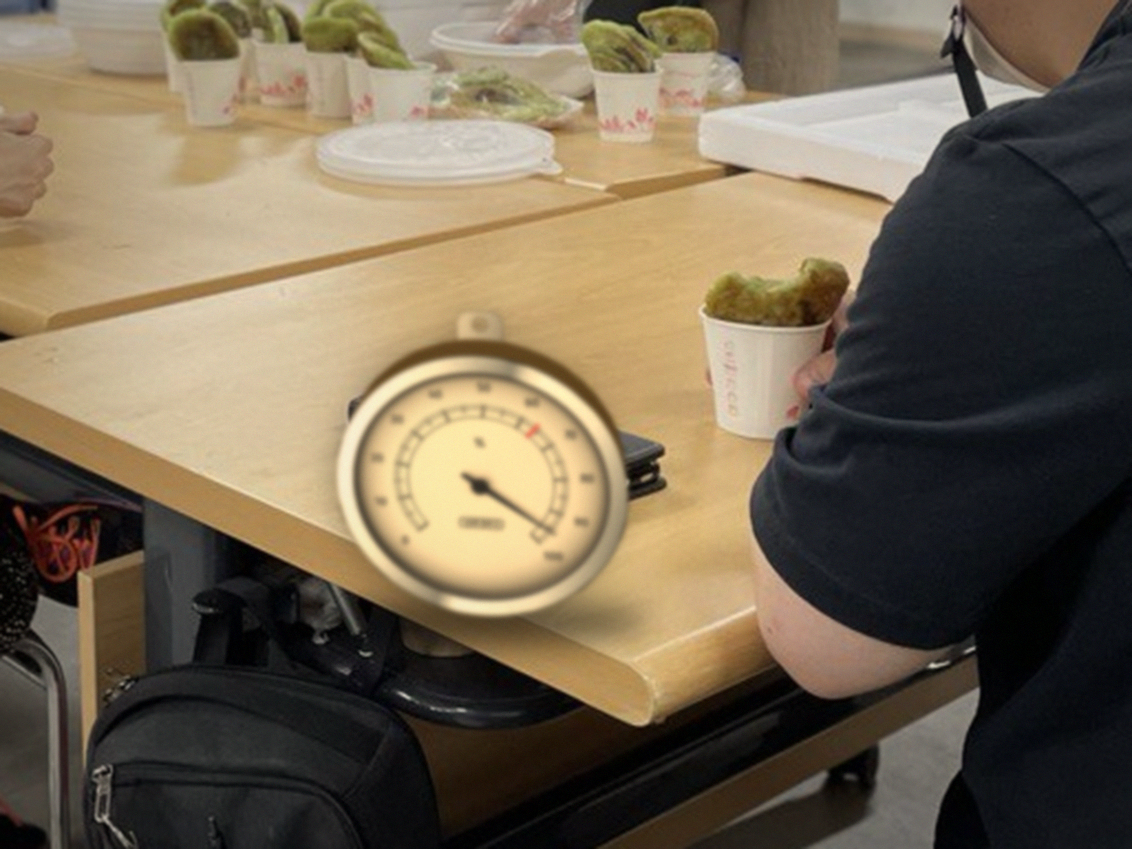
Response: 95 %
